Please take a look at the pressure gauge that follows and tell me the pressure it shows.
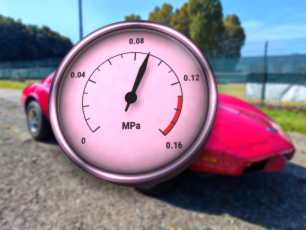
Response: 0.09 MPa
